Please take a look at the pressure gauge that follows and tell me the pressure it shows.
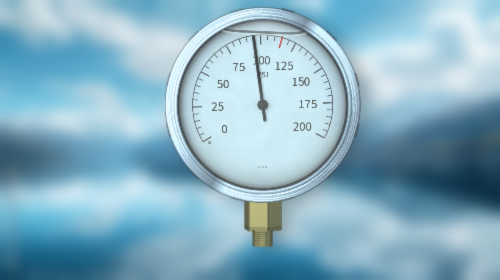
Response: 95 psi
